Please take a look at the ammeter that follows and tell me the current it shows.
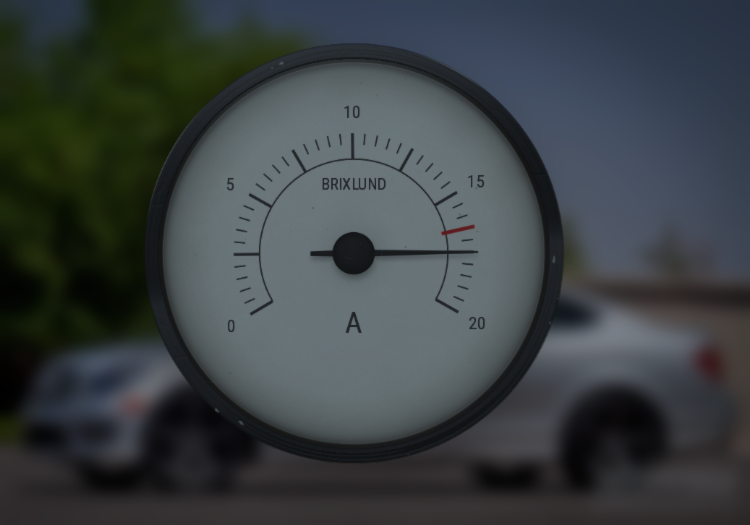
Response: 17.5 A
